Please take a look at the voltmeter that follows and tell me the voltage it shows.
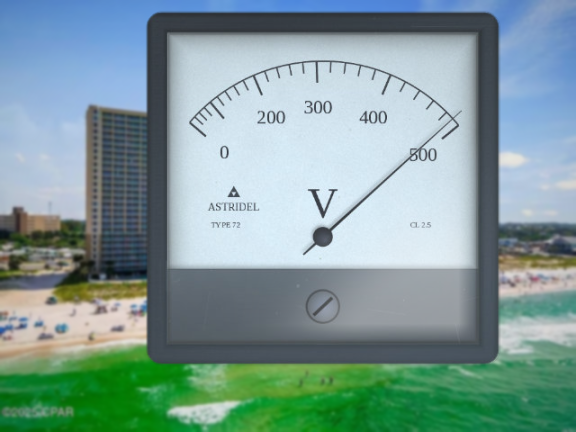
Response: 490 V
